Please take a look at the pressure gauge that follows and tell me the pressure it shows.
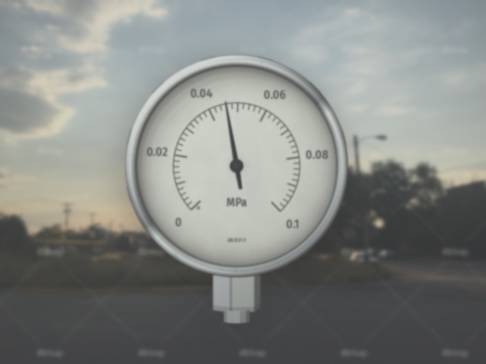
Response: 0.046 MPa
